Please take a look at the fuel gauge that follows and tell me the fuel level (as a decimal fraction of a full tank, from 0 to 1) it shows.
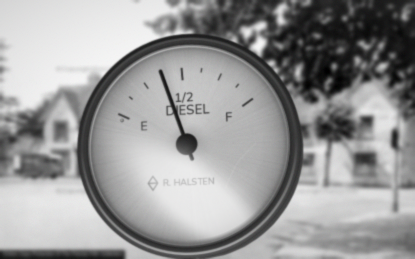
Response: 0.375
